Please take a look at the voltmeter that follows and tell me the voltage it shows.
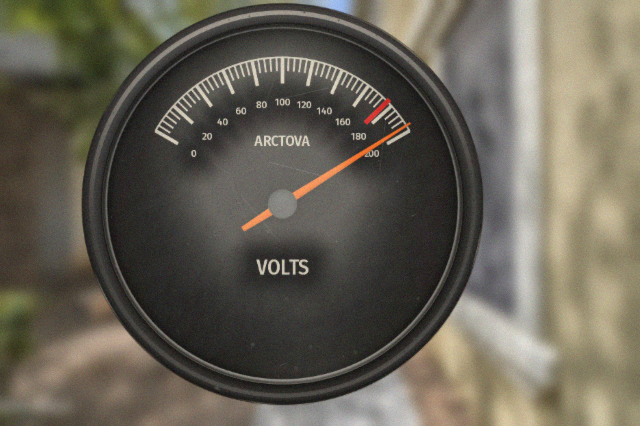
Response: 196 V
